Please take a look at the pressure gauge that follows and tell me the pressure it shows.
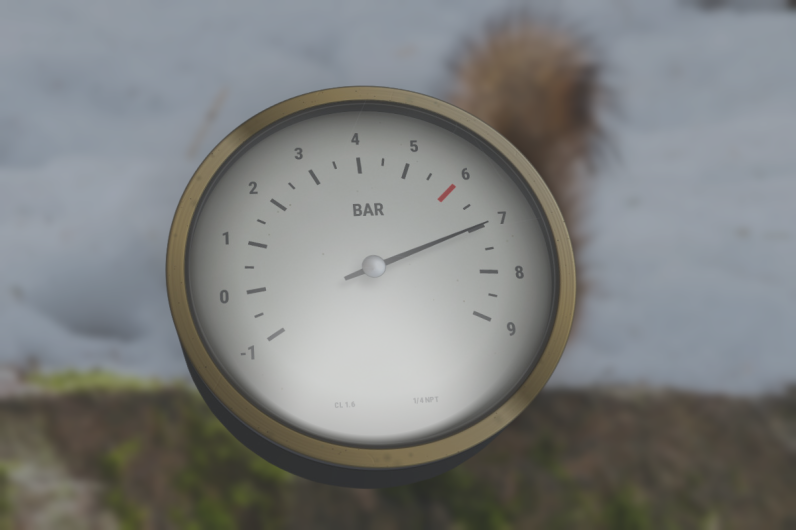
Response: 7 bar
